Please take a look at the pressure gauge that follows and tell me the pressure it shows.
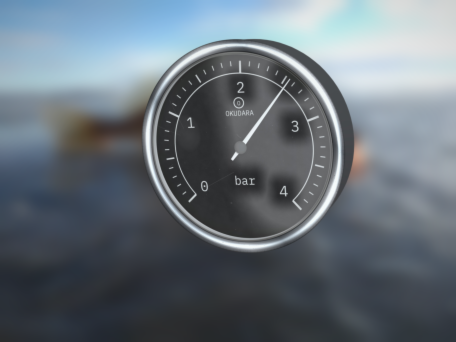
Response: 2.55 bar
